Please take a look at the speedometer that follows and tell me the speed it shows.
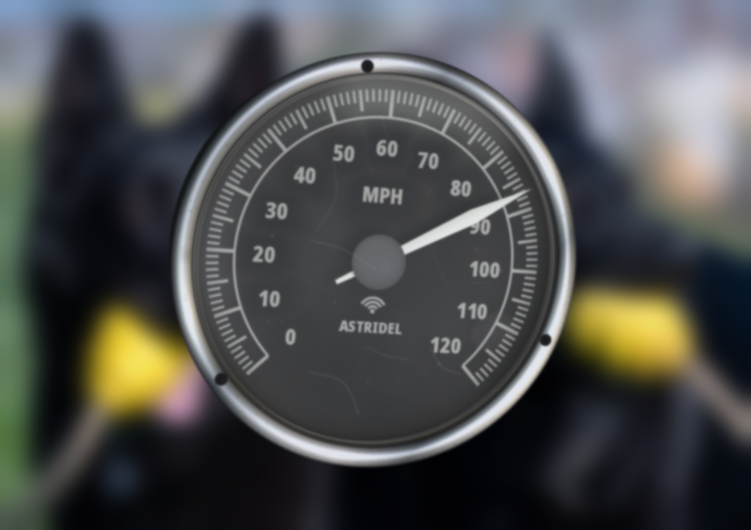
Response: 87 mph
